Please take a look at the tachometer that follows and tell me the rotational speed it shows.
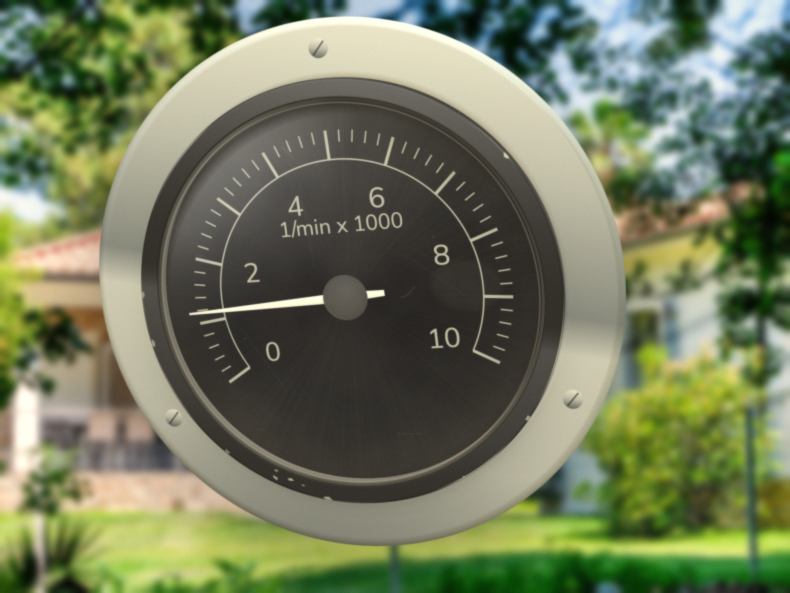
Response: 1200 rpm
